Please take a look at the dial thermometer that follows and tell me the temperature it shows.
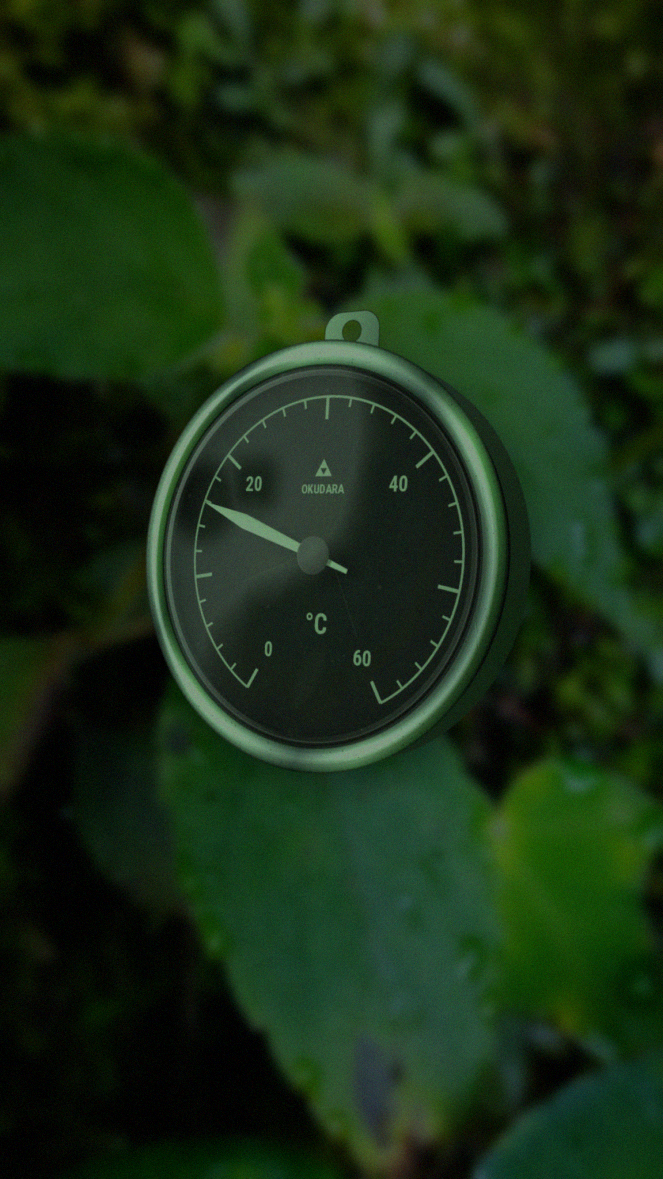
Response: 16 °C
